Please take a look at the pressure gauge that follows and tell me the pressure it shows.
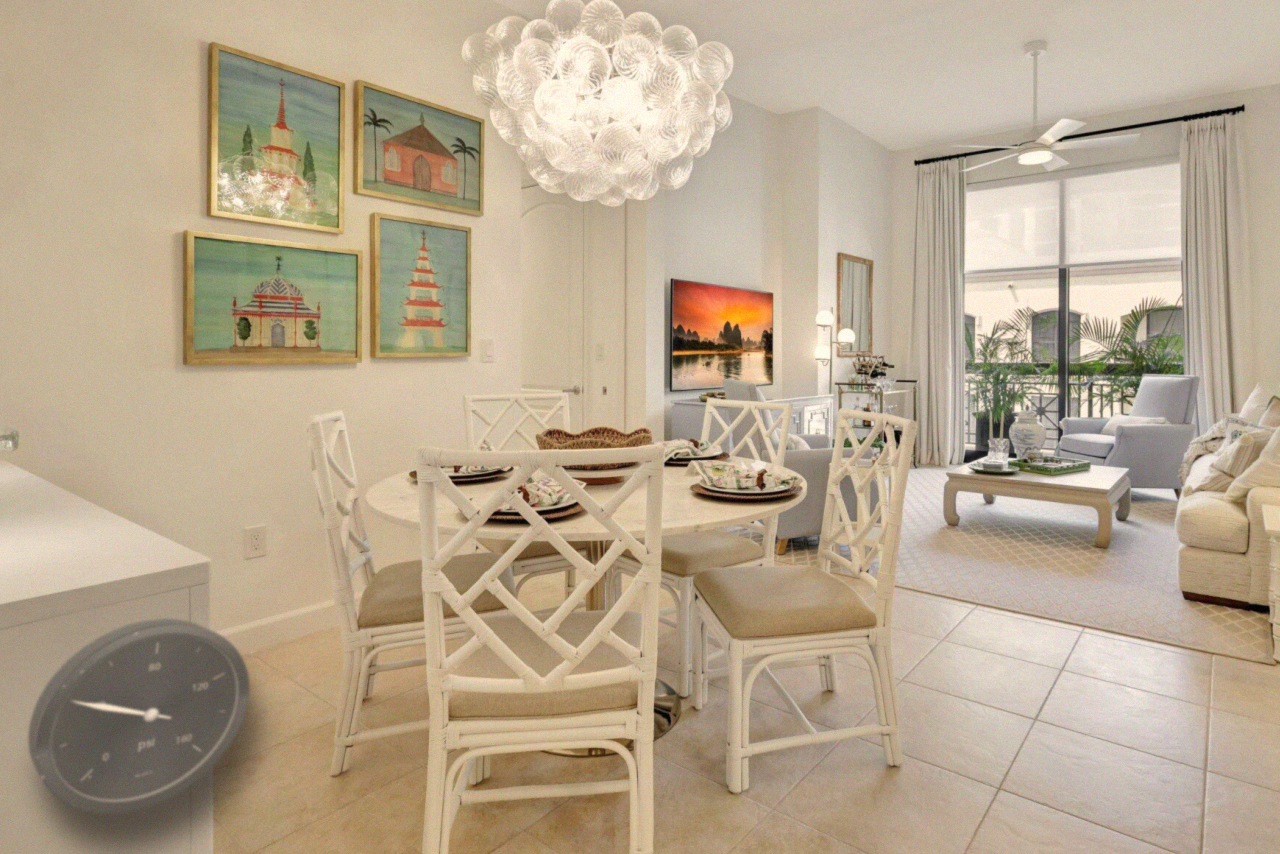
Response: 40 psi
